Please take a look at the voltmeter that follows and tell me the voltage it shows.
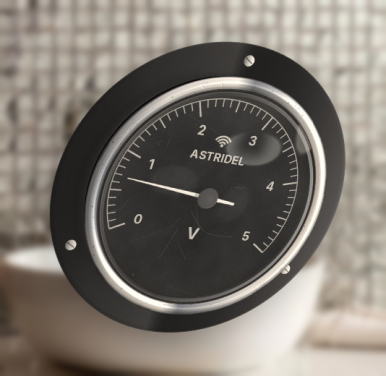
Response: 0.7 V
